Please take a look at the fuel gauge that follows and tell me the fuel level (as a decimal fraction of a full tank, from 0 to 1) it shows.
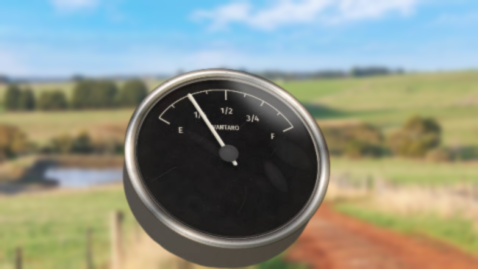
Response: 0.25
